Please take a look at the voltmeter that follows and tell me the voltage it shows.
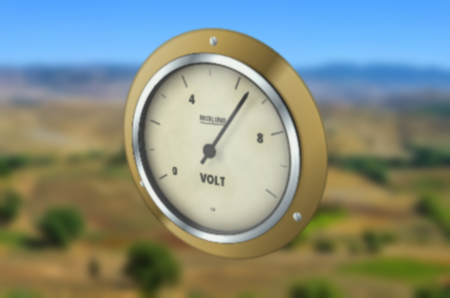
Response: 6.5 V
